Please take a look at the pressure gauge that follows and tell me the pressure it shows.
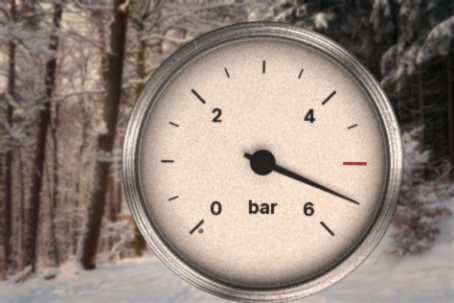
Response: 5.5 bar
